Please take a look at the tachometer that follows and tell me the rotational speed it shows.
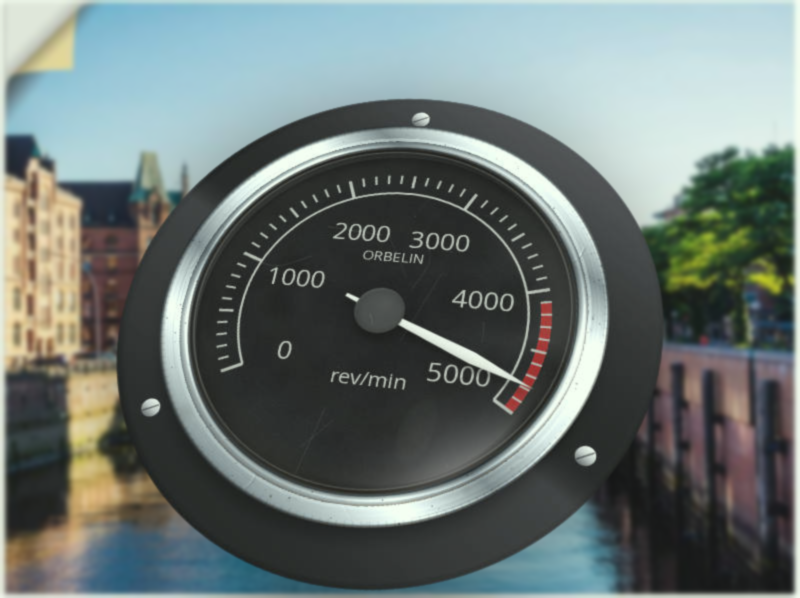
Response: 4800 rpm
